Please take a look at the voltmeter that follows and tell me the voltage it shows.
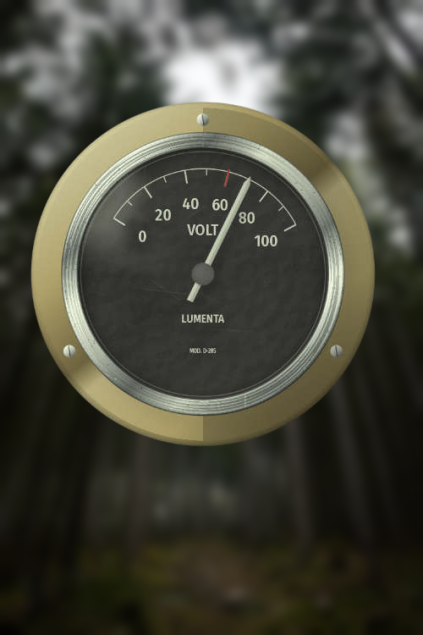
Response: 70 V
